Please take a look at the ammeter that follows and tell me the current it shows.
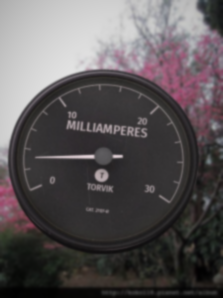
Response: 3 mA
